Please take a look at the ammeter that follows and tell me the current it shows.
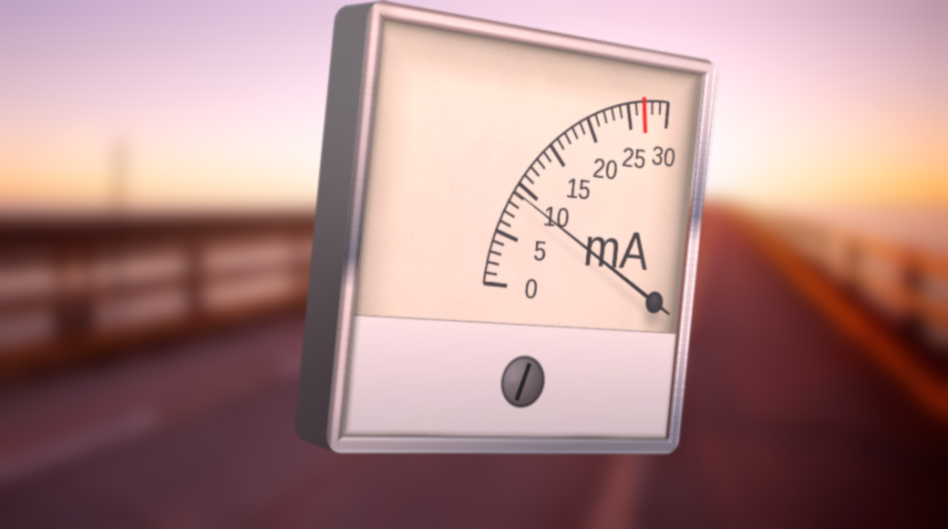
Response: 9 mA
